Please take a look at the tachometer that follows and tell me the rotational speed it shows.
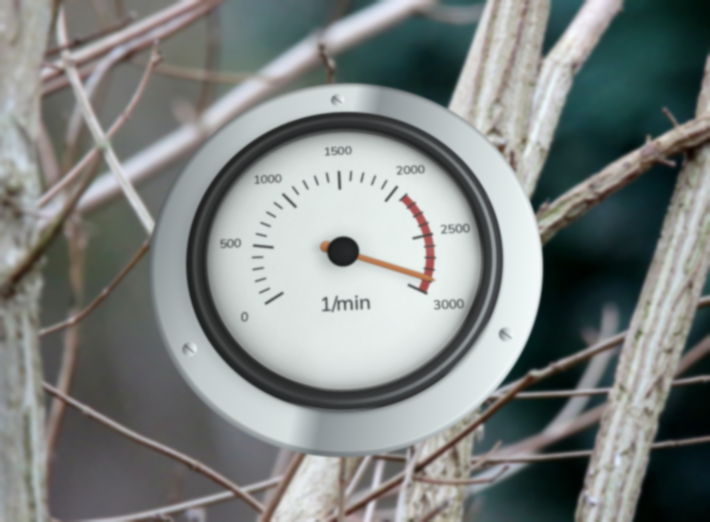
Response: 2900 rpm
